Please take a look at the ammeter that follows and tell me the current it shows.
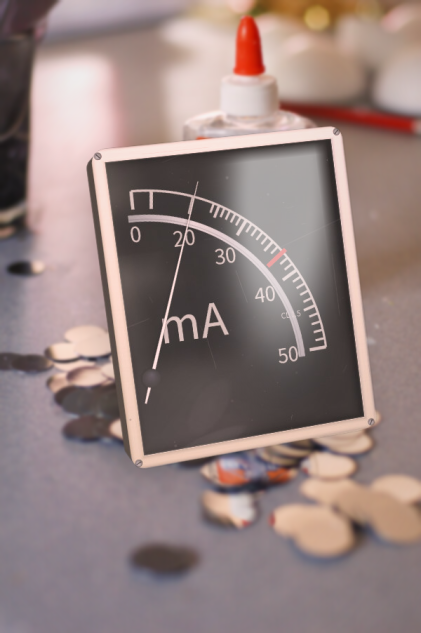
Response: 20 mA
